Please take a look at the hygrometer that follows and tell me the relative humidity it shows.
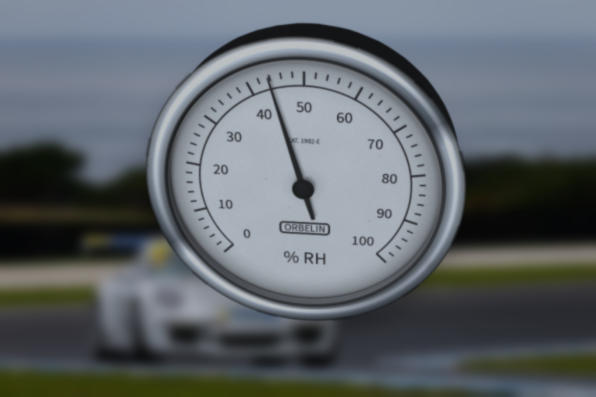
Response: 44 %
